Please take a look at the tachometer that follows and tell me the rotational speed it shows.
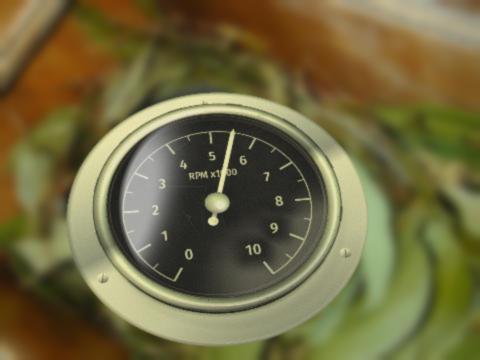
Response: 5500 rpm
